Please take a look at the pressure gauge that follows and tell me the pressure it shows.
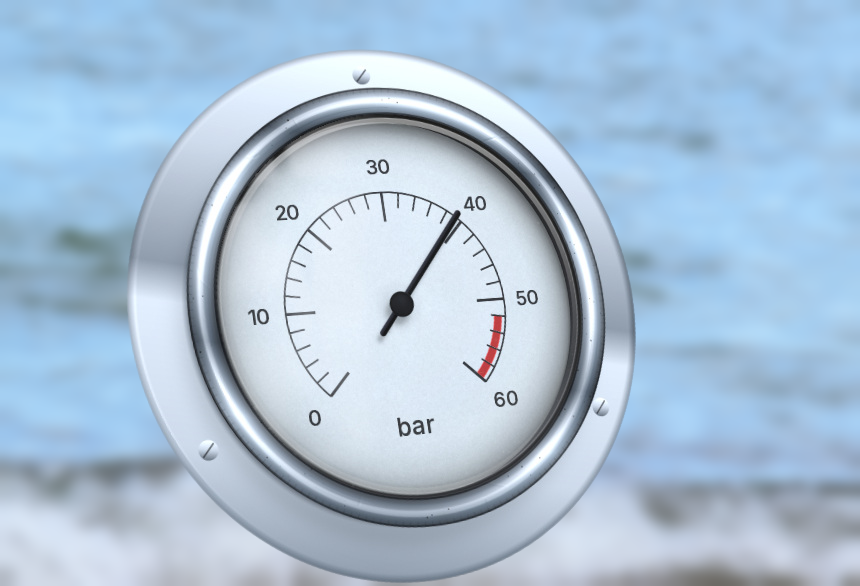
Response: 39 bar
